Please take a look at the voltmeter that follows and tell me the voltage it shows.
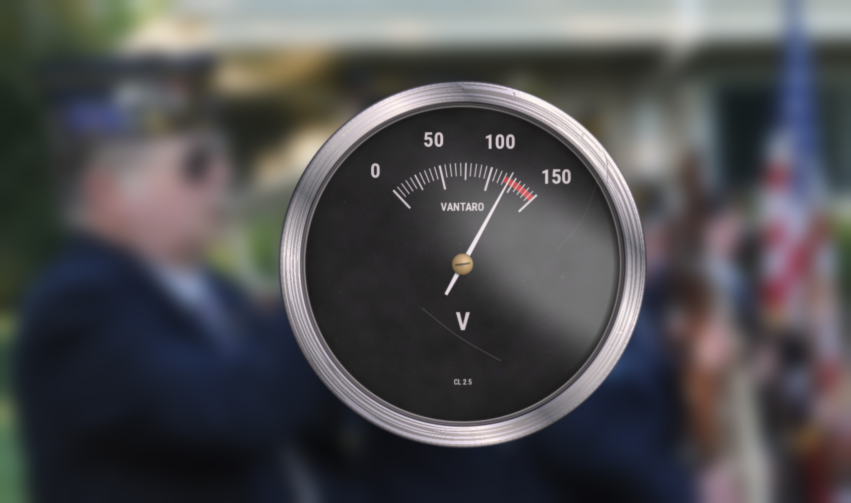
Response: 120 V
